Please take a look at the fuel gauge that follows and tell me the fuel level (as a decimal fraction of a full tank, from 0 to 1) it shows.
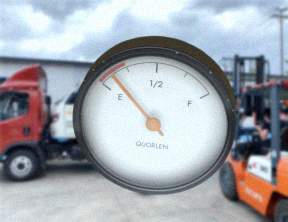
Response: 0.125
